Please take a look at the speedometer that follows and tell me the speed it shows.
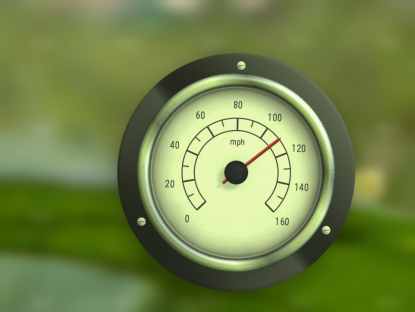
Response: 110 mph
